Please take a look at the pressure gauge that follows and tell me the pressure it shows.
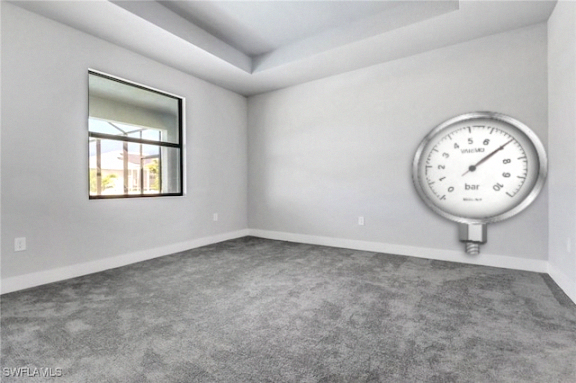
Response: 7 bar
